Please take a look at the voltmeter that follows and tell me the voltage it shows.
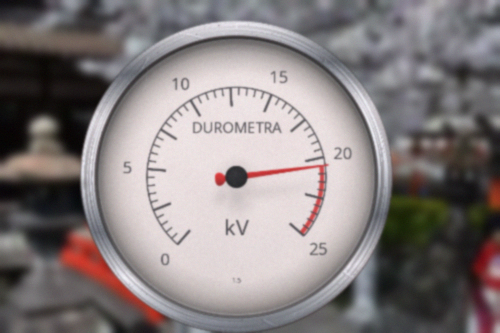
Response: 20.5 kV
